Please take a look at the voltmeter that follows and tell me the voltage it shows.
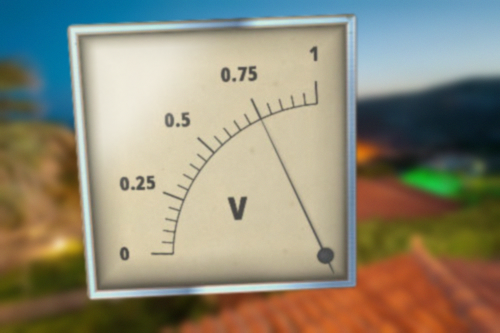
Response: 0.75 V
